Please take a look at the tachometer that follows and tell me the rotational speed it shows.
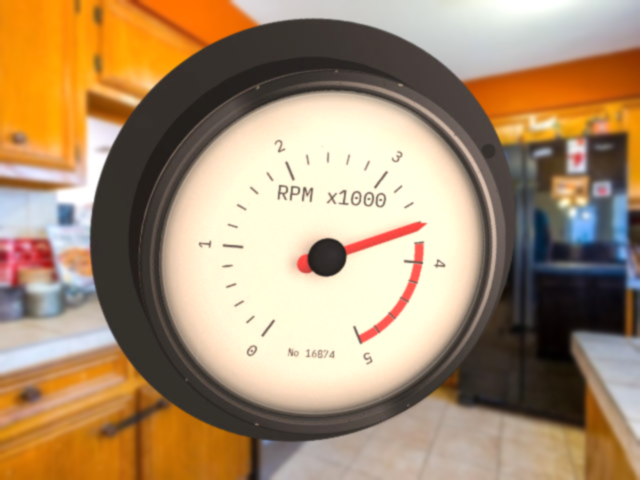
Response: 3600 rpm
